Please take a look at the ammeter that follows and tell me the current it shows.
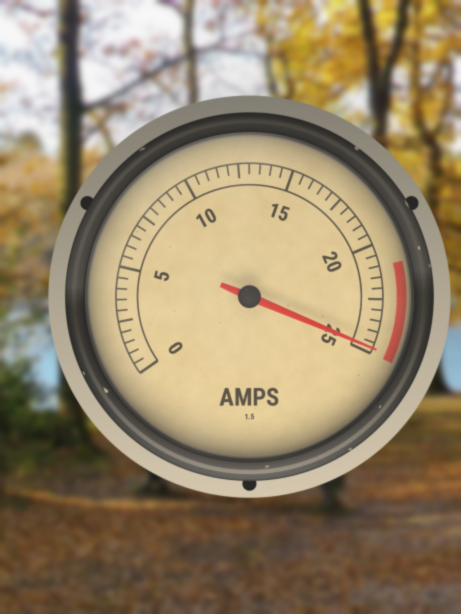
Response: 24.75 A
